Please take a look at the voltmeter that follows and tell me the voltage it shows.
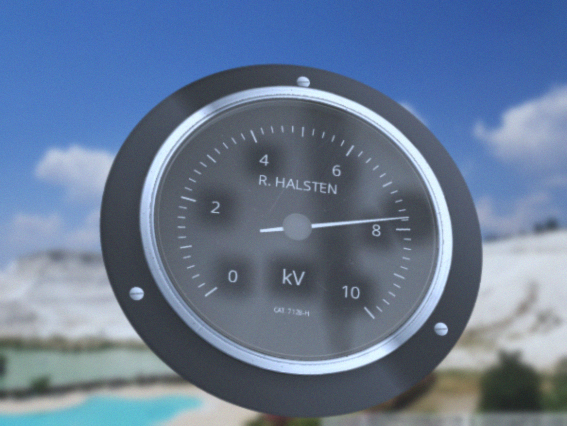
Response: 7.8 kV
